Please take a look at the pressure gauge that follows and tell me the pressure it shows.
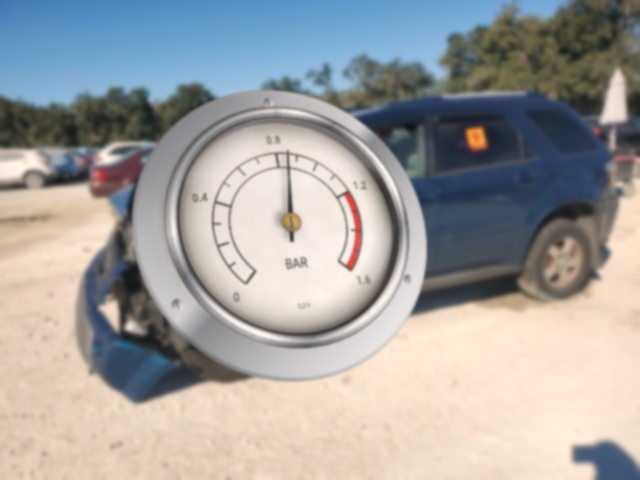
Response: 0.85 bar
